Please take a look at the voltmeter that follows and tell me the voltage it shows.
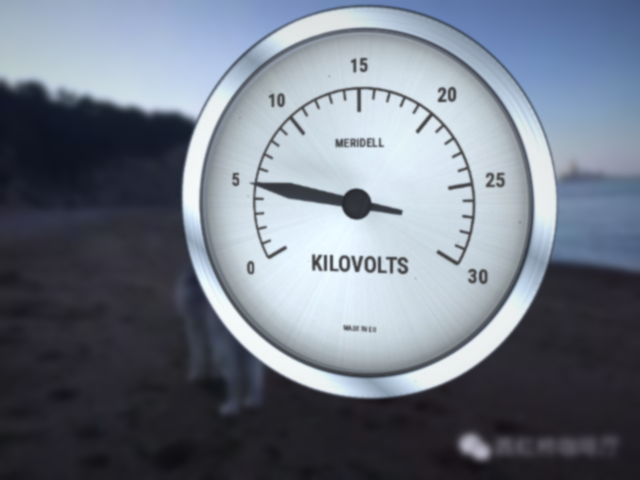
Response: 5 kV
